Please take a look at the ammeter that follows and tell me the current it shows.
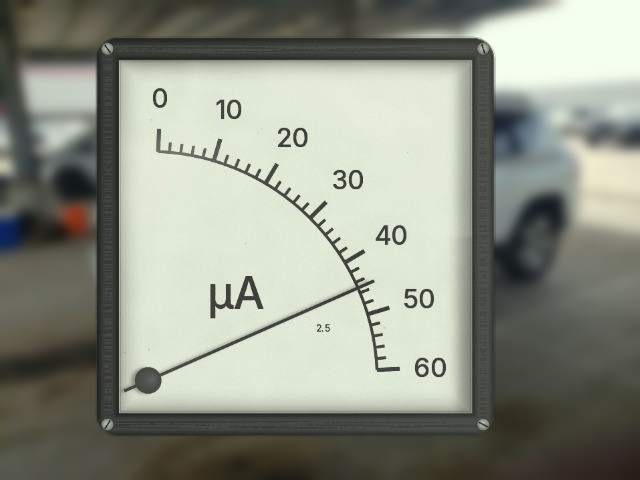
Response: 45 µA
